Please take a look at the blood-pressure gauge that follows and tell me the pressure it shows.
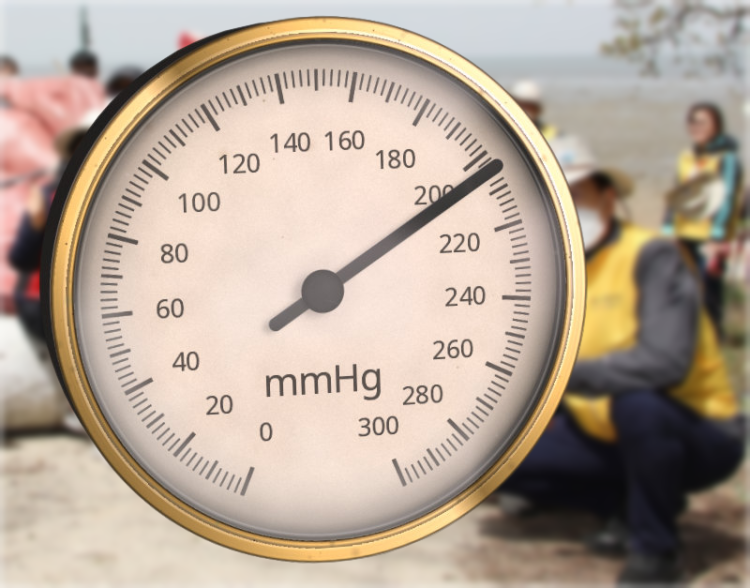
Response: 204 mmHg
